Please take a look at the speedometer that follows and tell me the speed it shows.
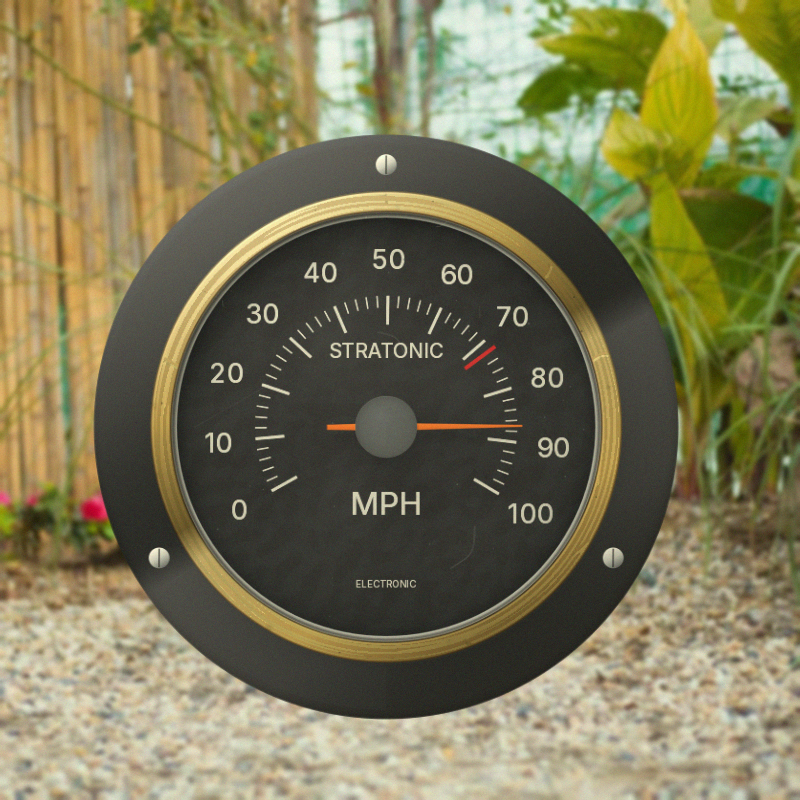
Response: 87 mph
